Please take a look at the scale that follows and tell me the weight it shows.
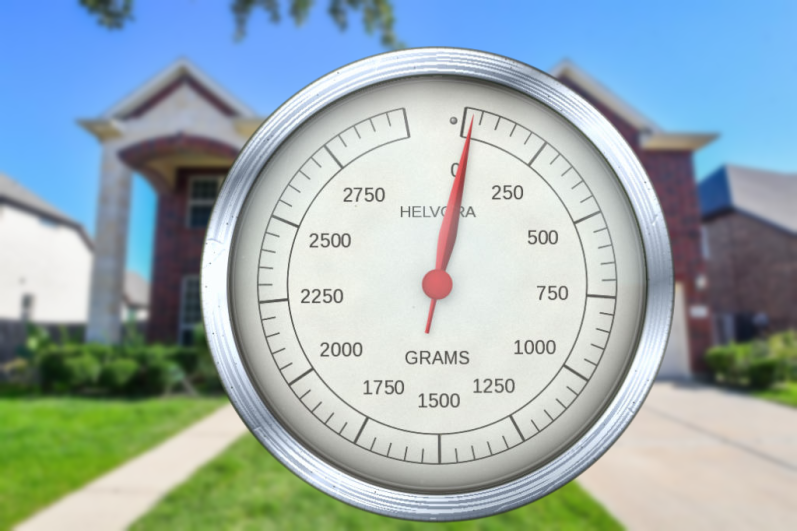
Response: 25 g
